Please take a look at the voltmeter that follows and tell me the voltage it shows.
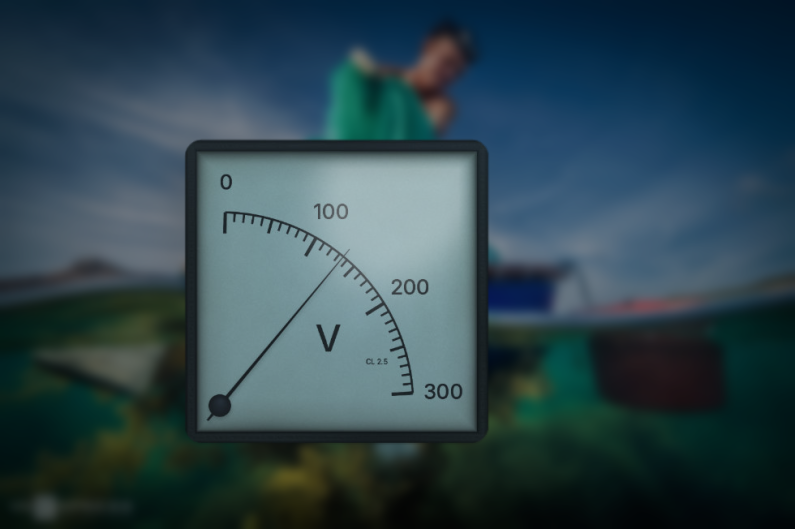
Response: 135 V
